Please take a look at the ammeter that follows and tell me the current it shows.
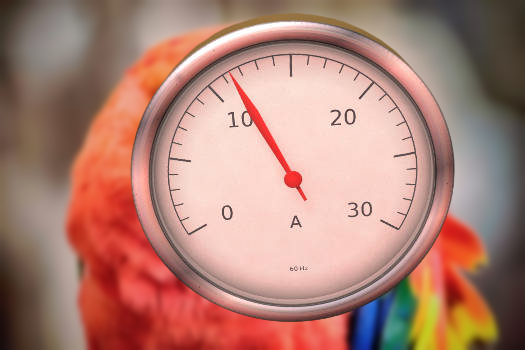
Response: 11.5 A
